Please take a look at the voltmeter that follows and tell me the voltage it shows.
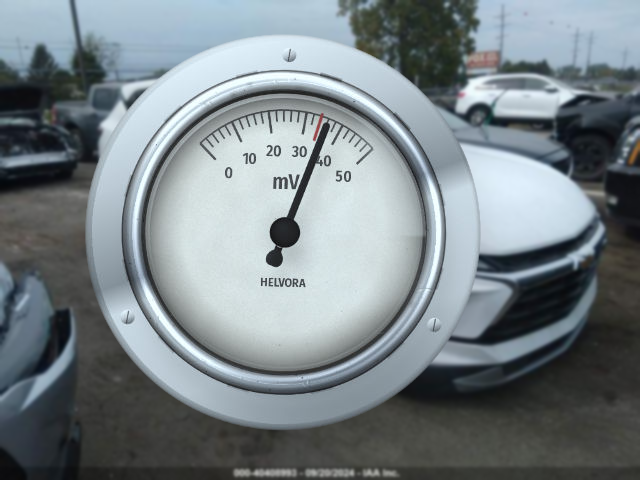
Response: 36 mV
